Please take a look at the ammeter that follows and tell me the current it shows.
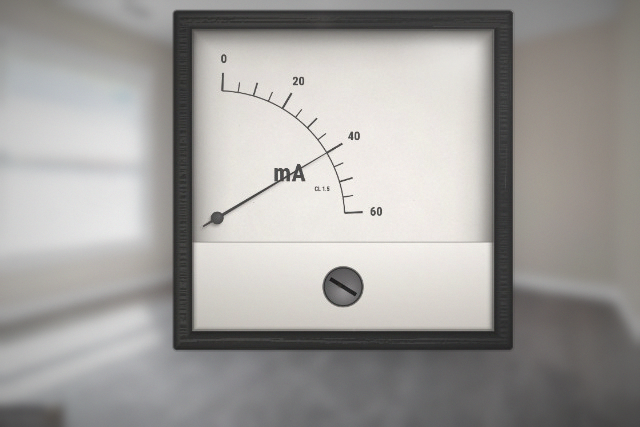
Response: 40 mA
